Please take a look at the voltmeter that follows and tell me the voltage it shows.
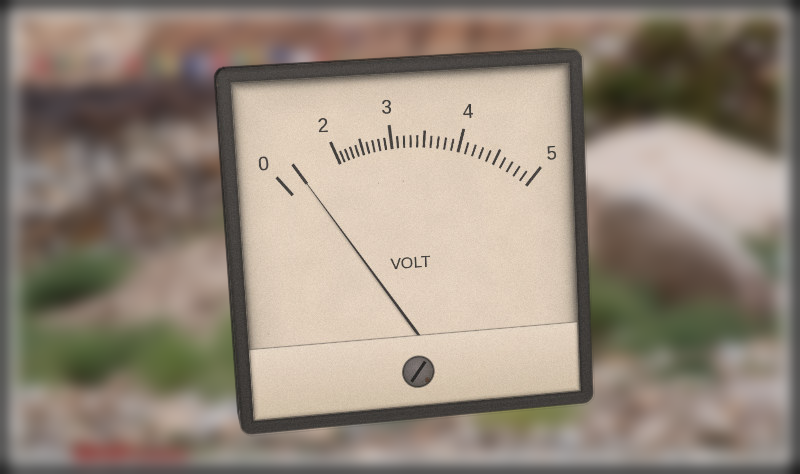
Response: 1 V
